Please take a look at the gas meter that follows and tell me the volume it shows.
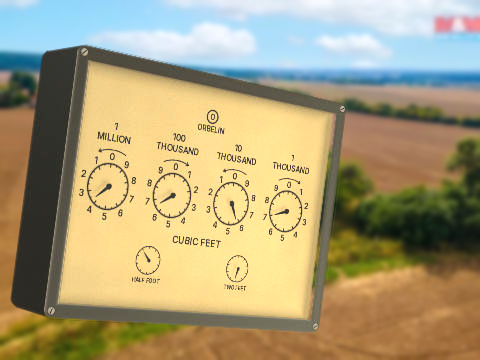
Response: 365700 ft³
